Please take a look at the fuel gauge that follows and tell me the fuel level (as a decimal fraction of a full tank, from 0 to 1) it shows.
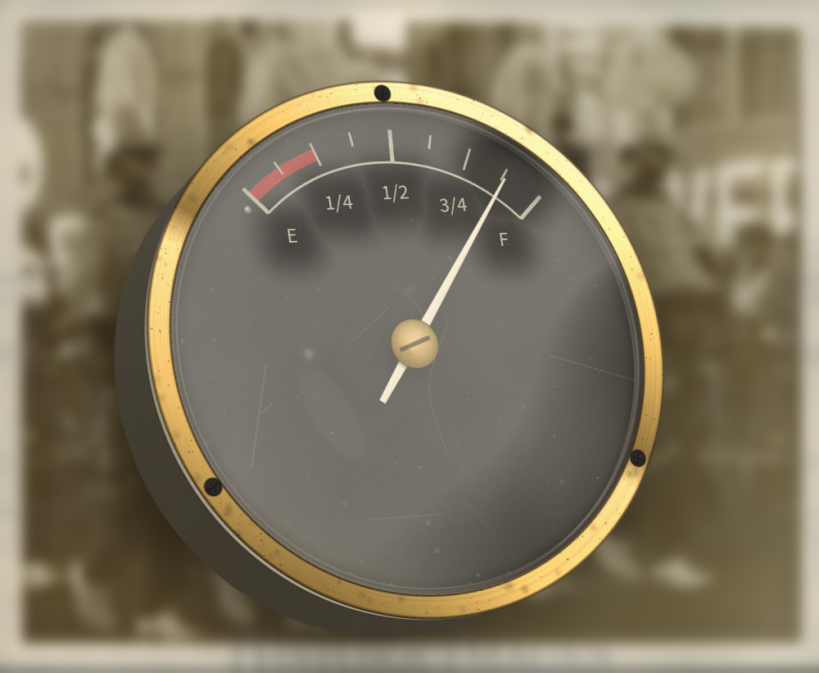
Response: 0.875
